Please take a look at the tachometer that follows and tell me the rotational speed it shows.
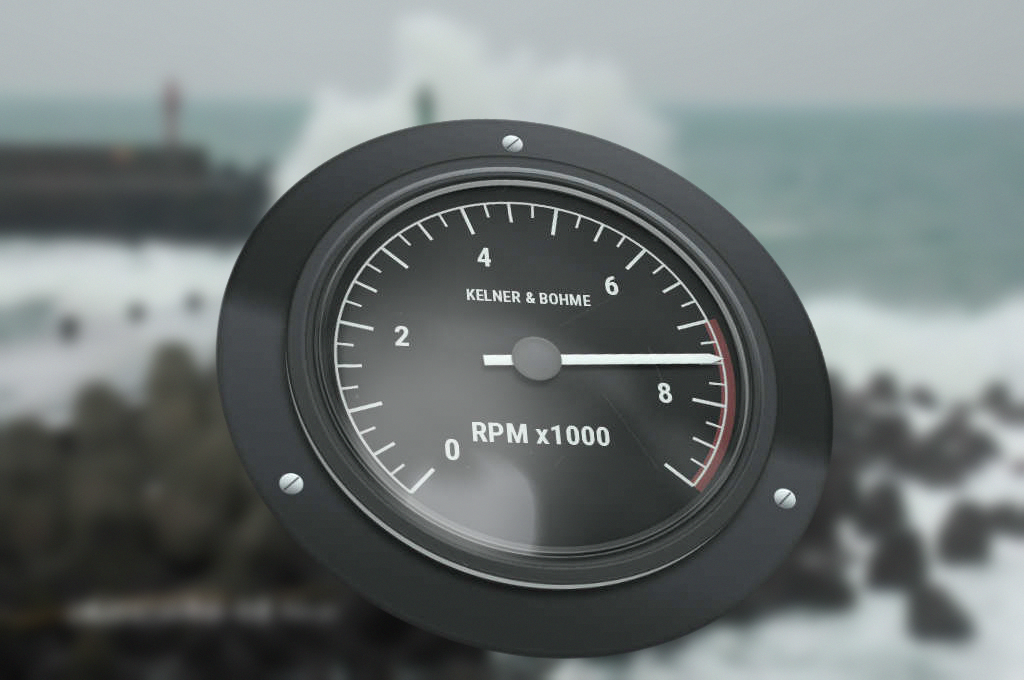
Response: 7500 rpm
